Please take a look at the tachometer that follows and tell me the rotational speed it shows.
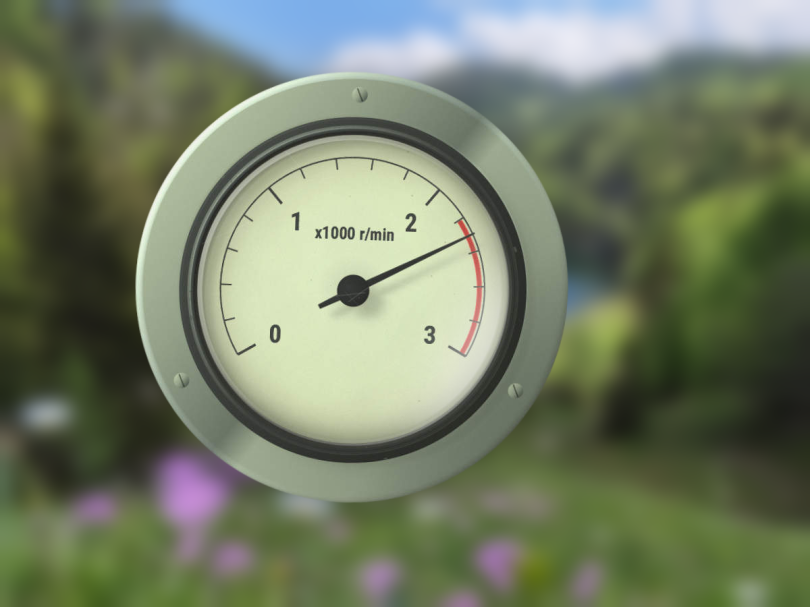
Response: 2300 rpm
